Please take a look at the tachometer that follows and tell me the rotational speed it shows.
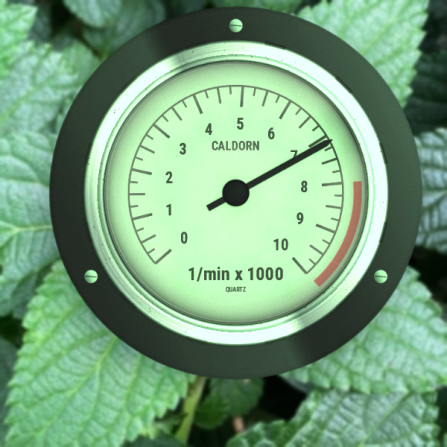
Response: 7125 rpm
